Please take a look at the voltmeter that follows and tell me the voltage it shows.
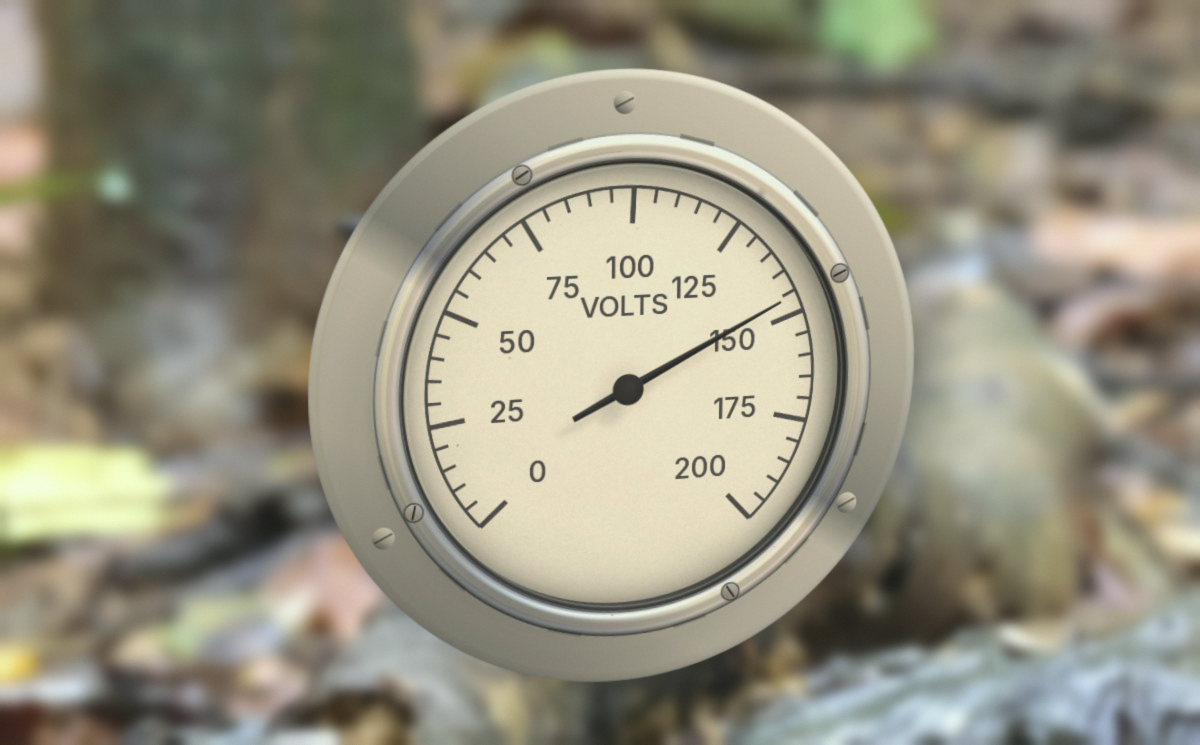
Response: 145 V
